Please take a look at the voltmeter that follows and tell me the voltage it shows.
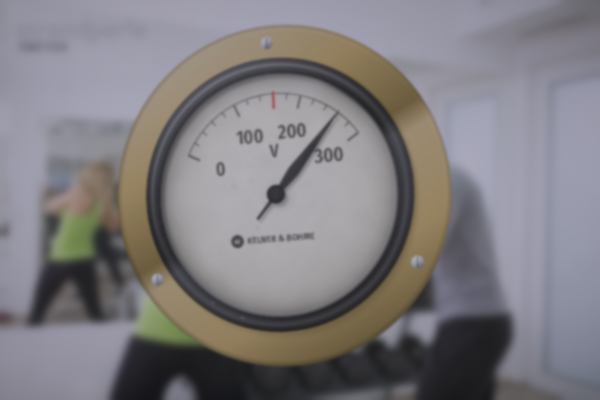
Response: 260 V
